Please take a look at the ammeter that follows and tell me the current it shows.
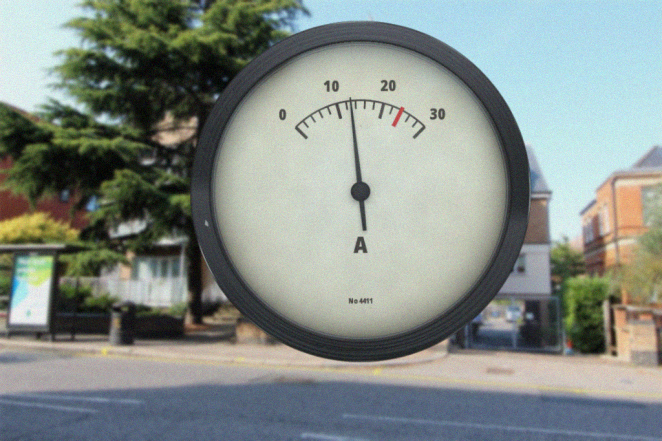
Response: 13 A
